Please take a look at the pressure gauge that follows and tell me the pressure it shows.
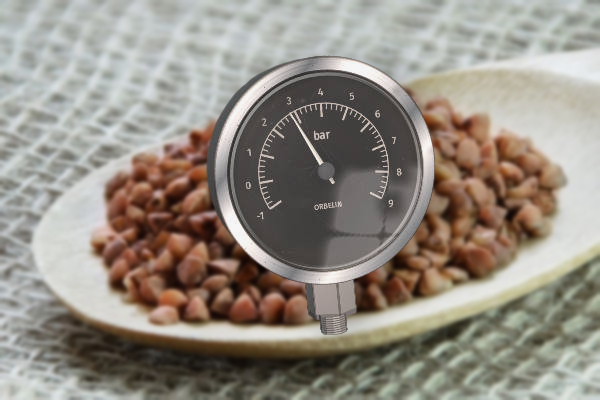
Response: 2.8 bar
